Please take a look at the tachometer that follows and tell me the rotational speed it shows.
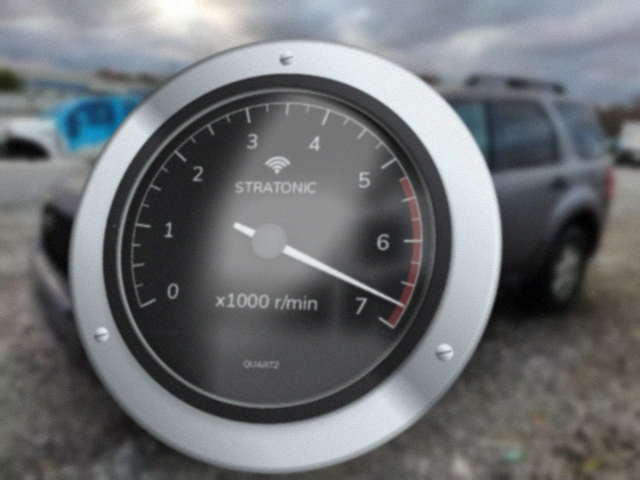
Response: 6750 rpm
